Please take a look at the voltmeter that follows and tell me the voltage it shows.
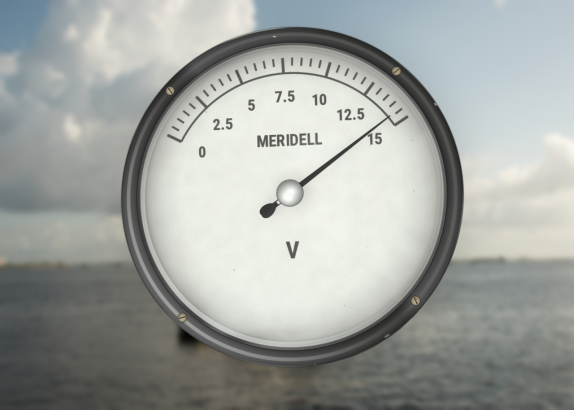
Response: 14.5 V
